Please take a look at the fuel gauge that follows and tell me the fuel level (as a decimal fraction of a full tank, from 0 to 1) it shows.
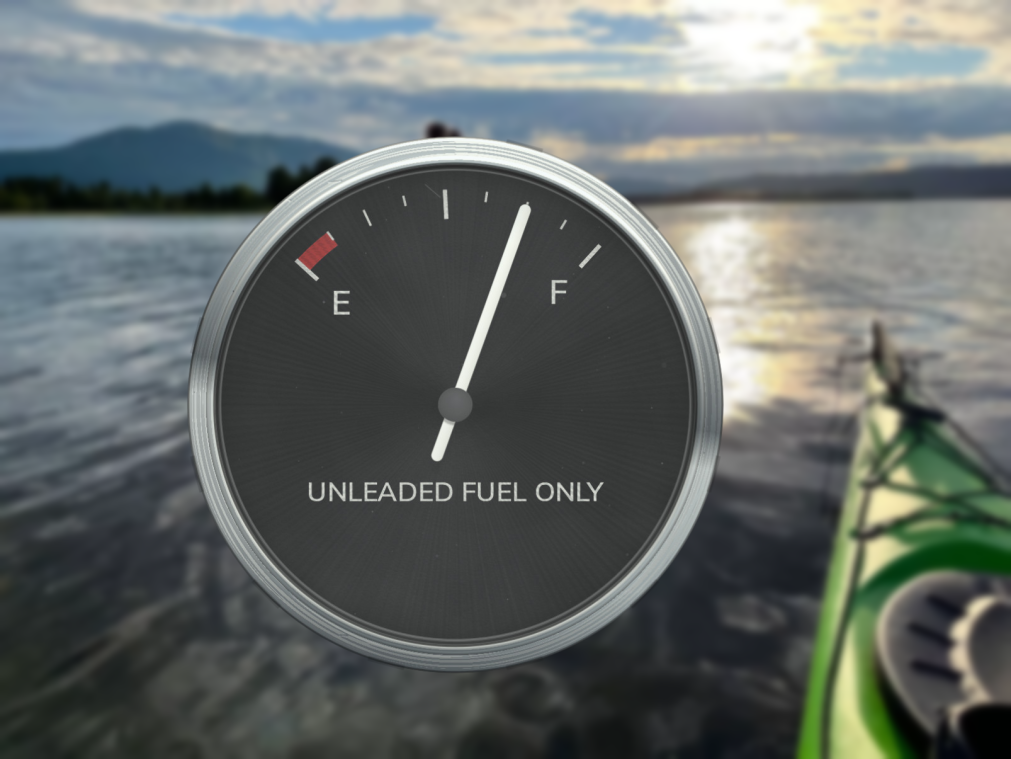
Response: 0.75
